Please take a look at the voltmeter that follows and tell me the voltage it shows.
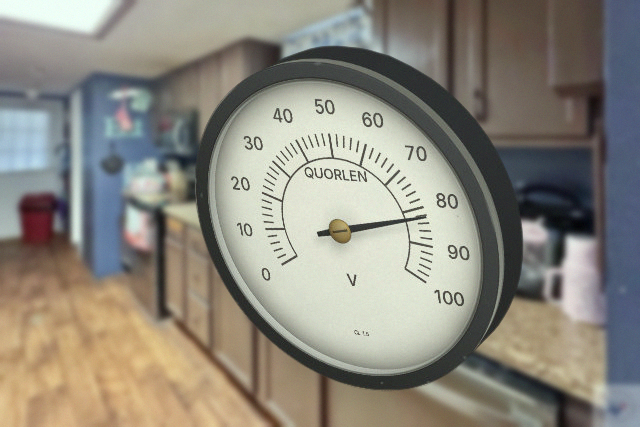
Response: 82 V
